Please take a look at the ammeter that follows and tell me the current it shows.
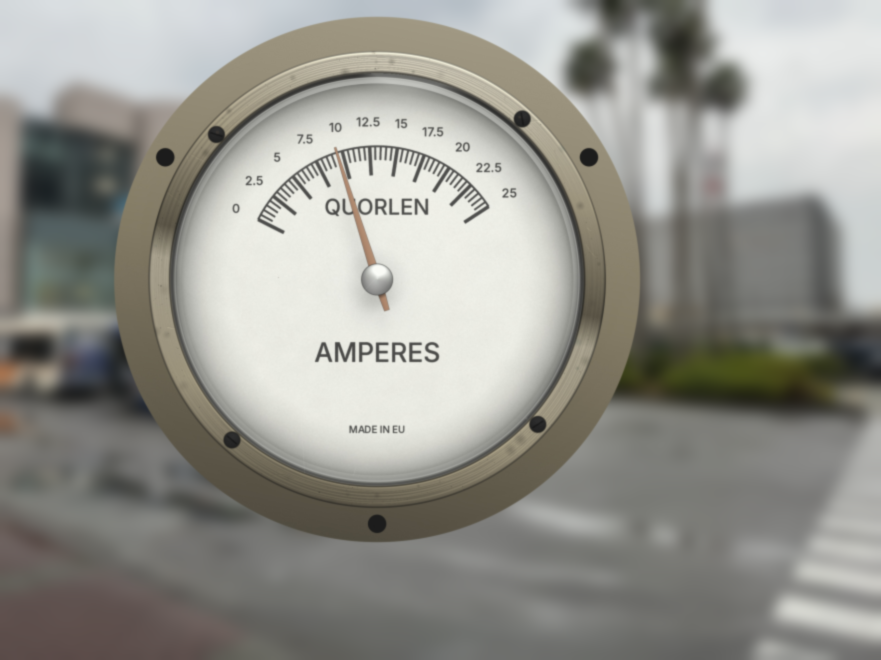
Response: 9.5 A
